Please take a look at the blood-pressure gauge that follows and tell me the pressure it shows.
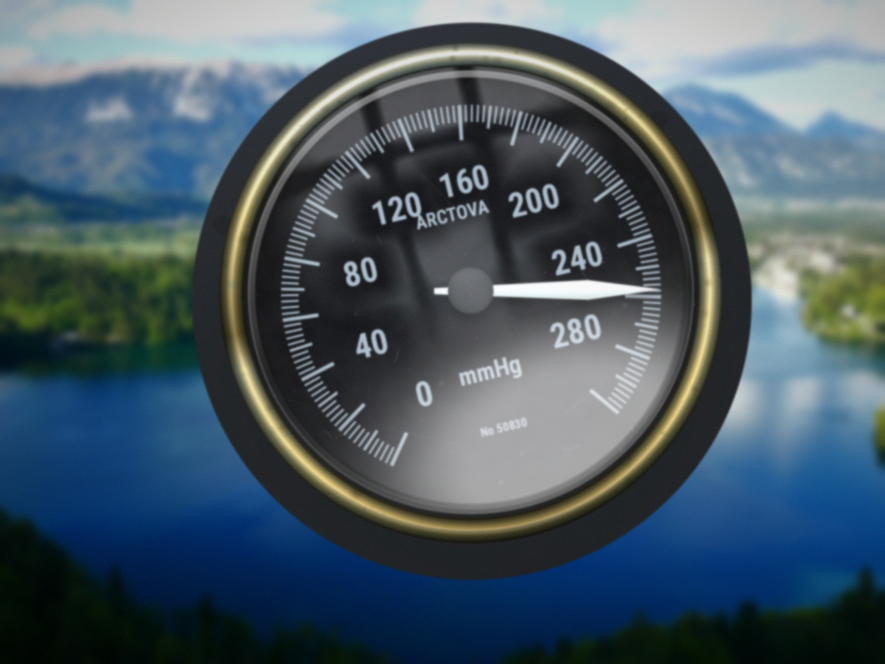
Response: 258 mmHg
